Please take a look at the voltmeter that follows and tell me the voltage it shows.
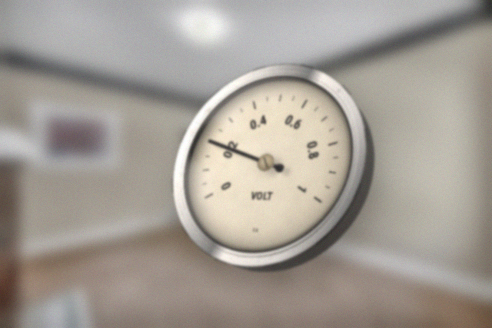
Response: 0.2 V
